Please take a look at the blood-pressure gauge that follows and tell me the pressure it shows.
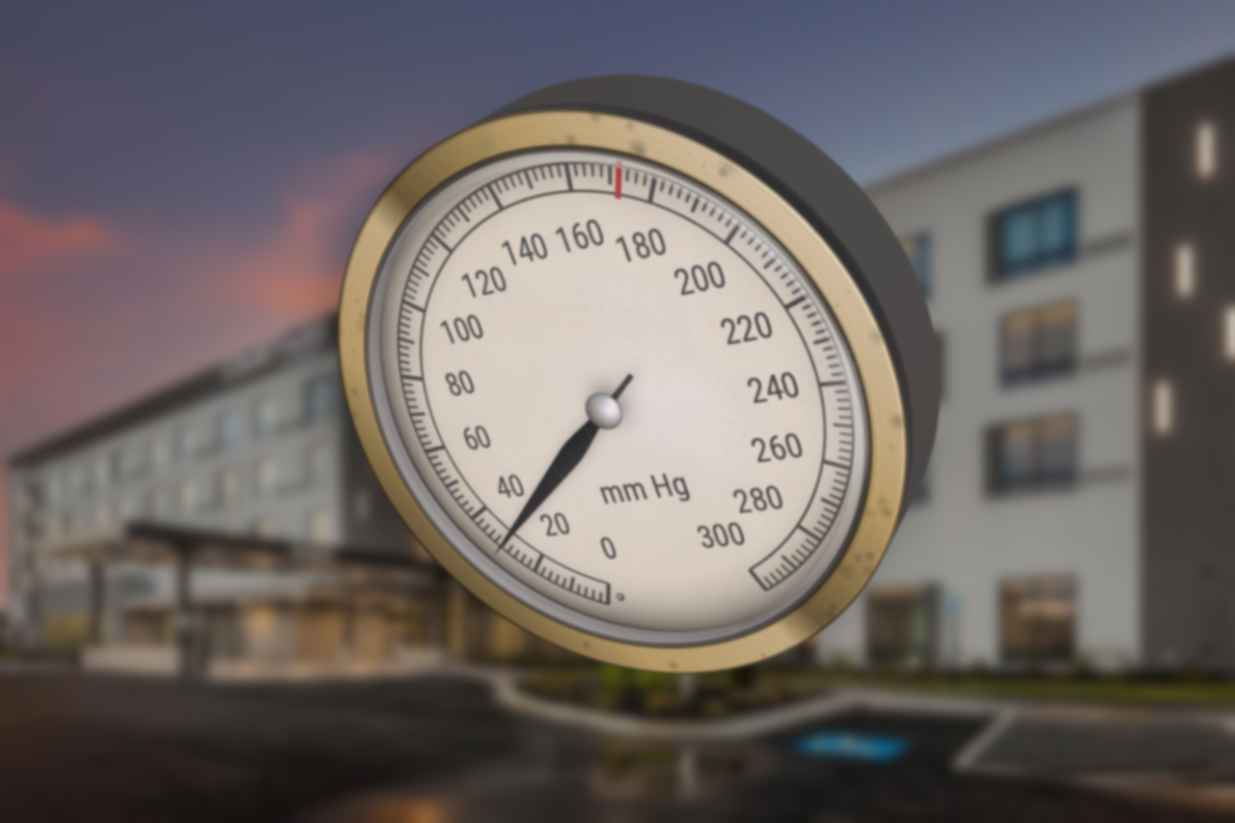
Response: 30 mmHg
